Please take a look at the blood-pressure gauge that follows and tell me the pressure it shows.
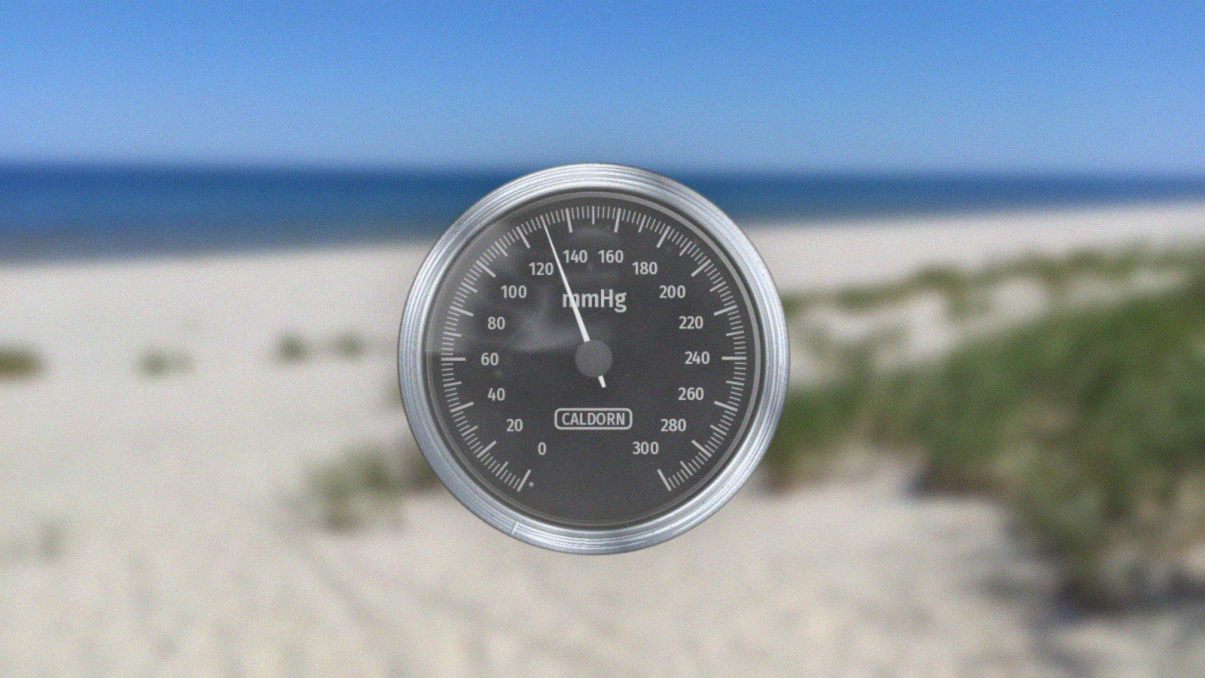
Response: 130 mmHg
